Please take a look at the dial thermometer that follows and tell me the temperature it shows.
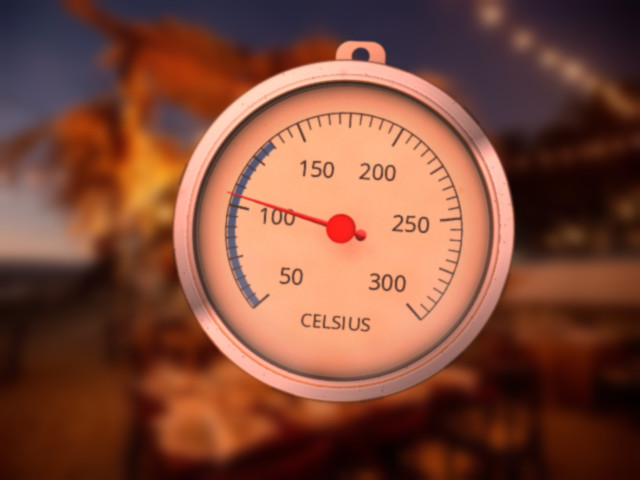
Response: 105 °C
